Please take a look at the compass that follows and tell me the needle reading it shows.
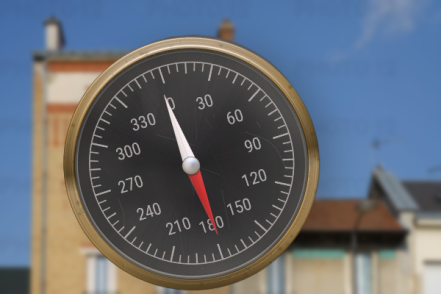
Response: 177.5 °
